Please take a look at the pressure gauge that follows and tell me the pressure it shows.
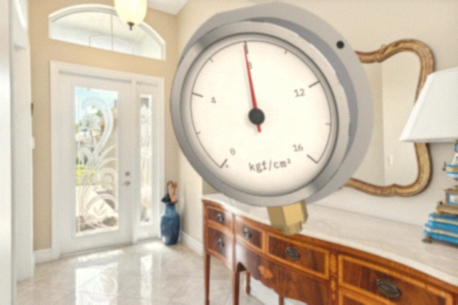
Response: 8 kg/cm²
